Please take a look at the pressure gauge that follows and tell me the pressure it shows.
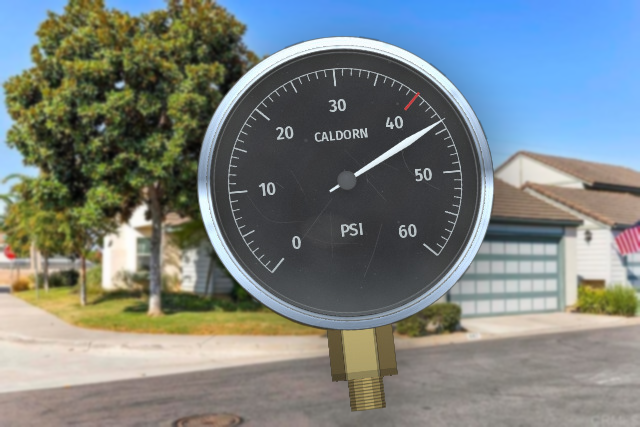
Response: 44 psi
